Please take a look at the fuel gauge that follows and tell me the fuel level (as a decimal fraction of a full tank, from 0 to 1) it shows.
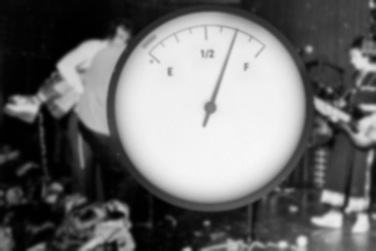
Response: 0.75
